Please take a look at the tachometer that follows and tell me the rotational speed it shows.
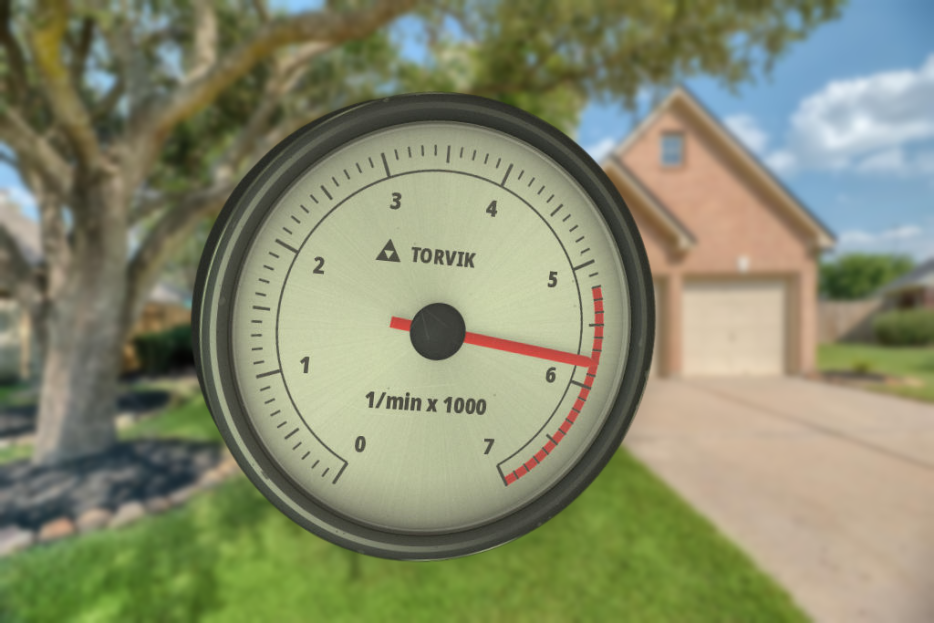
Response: 5800 rpm
